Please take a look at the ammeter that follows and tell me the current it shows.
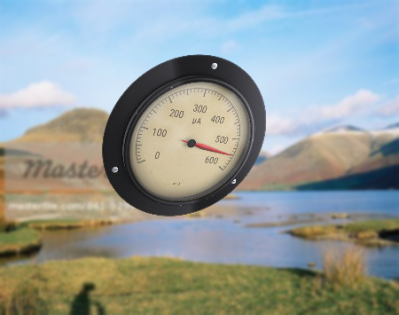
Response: 550 µA
